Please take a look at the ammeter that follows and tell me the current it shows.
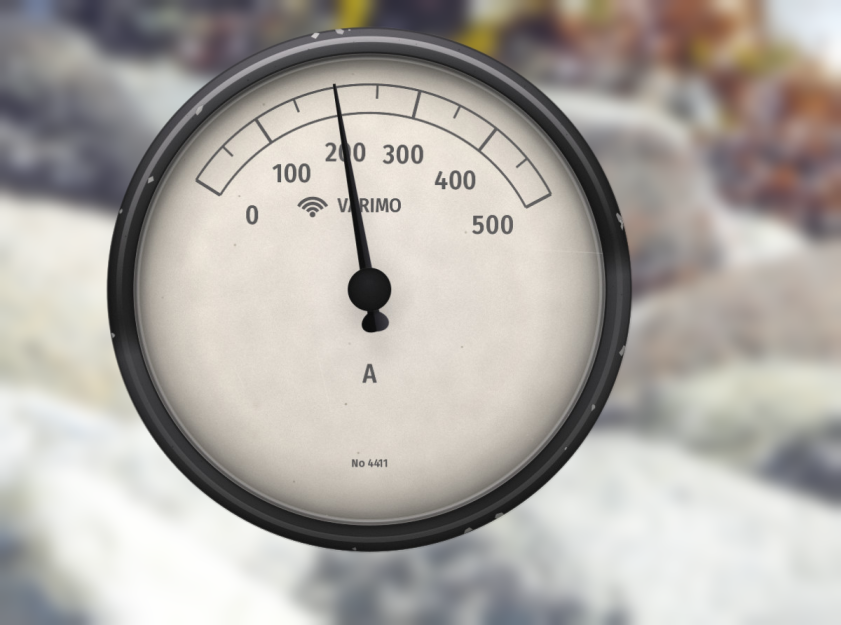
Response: 200 A
